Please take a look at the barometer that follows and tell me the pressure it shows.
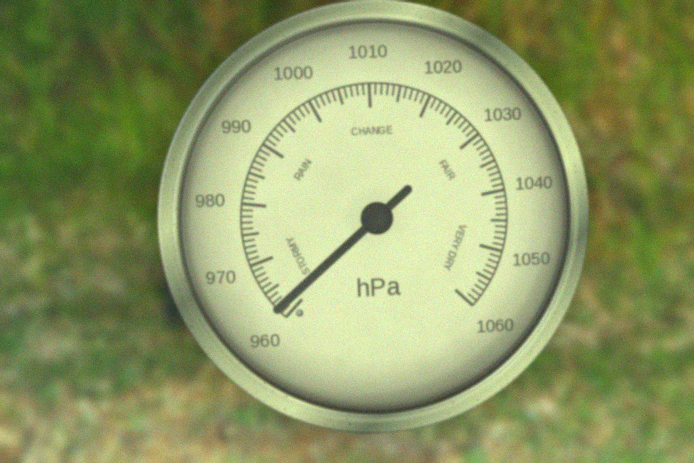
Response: 962 hPa
